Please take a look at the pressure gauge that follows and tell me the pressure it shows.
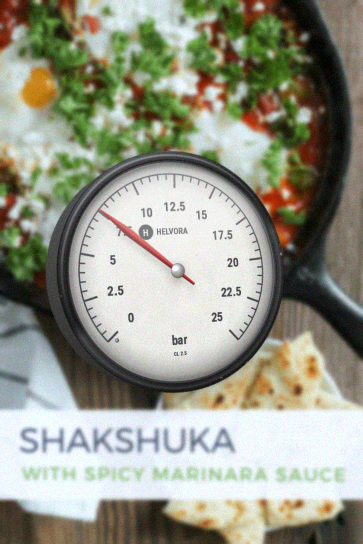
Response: 7.5 bar
